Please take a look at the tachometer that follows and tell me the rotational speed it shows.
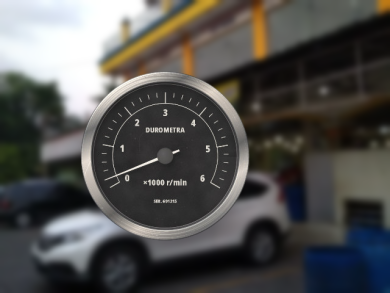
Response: 200 rpm
